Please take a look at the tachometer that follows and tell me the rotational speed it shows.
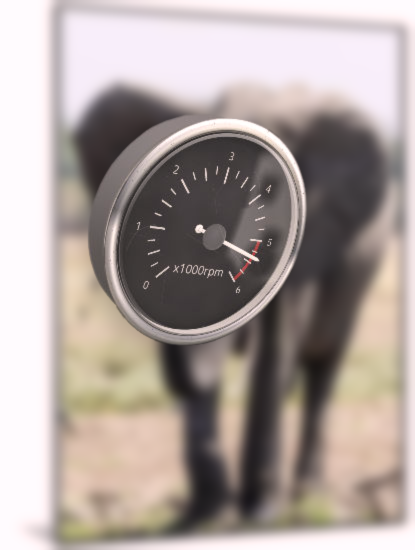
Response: 5375 rpm
